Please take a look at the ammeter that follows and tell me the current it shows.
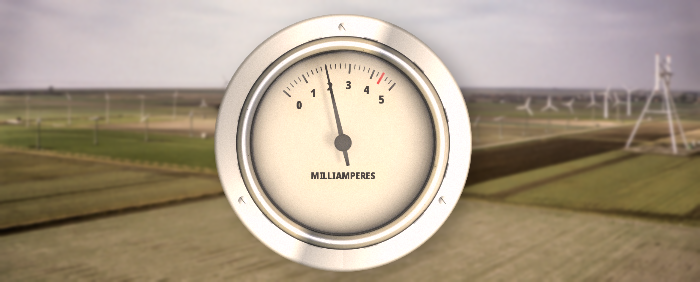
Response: 2 mA
